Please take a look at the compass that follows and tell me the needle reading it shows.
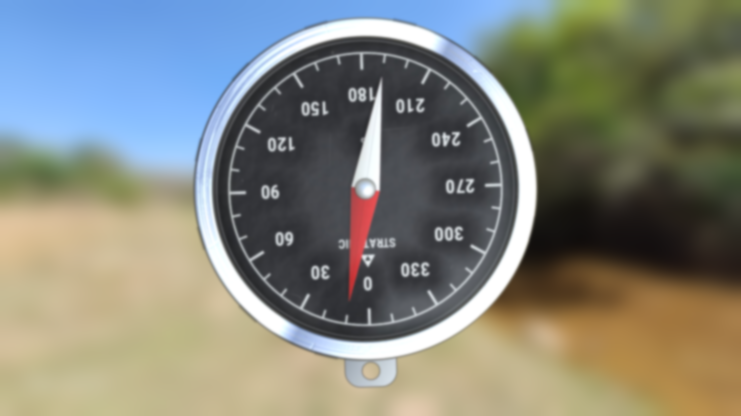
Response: 10 °
